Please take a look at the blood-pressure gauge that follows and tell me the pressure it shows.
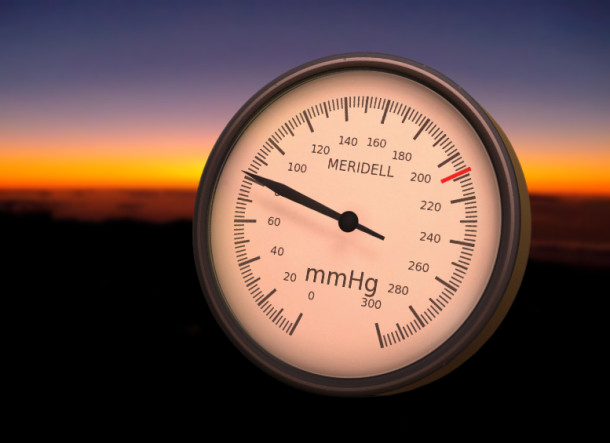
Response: 82 mmHg
